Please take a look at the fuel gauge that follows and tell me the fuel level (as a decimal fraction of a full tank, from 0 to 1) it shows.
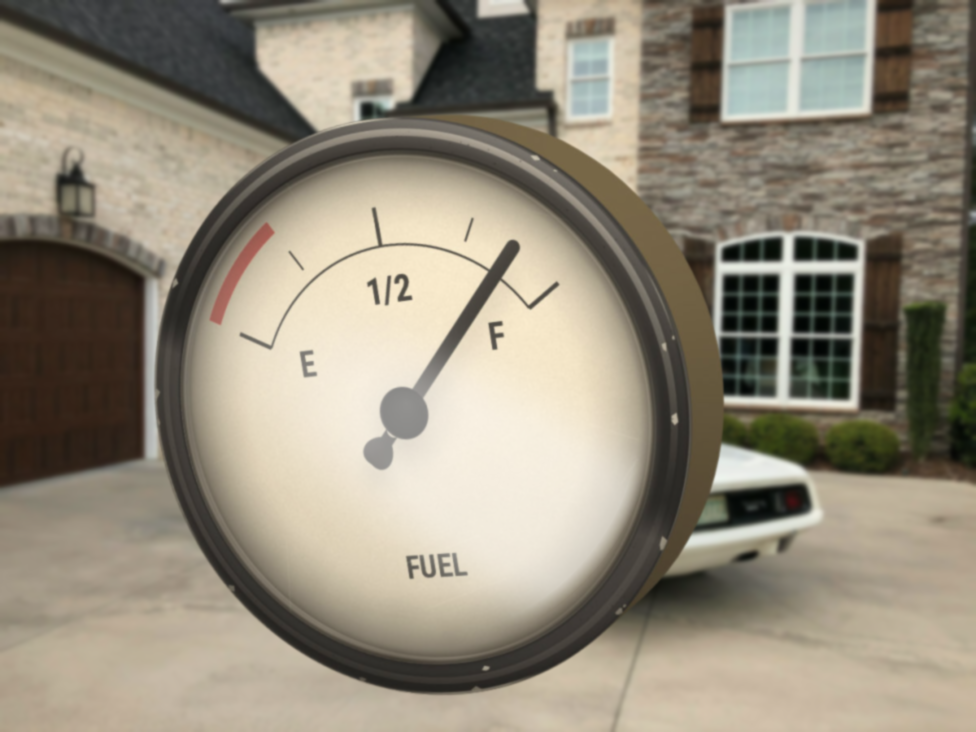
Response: 0.875
